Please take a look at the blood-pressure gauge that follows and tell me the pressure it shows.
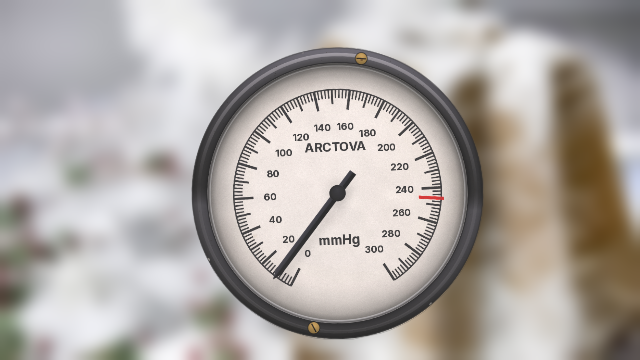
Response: 10 mmHg
